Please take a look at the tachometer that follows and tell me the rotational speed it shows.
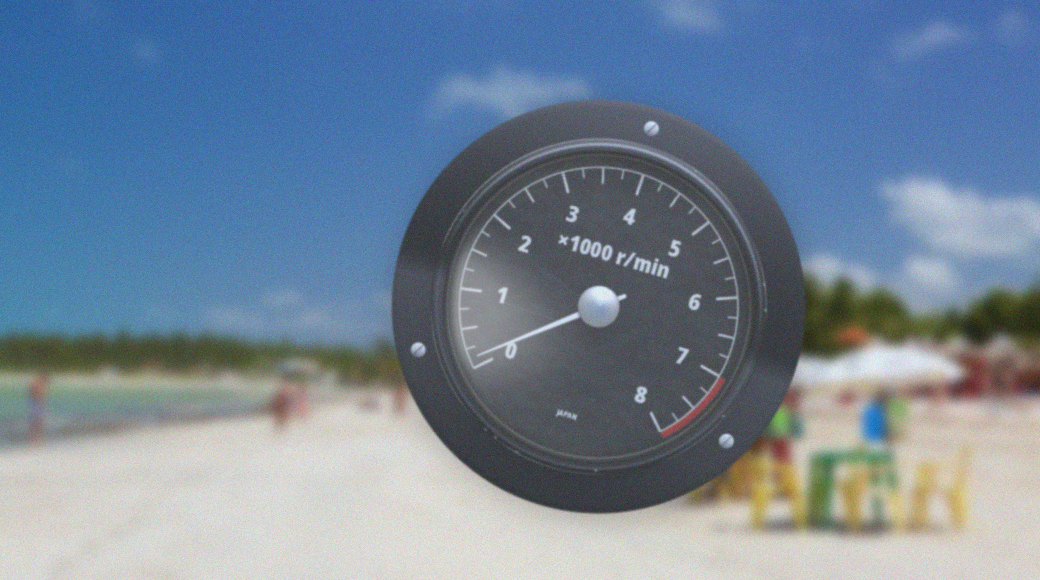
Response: 125 rpm
